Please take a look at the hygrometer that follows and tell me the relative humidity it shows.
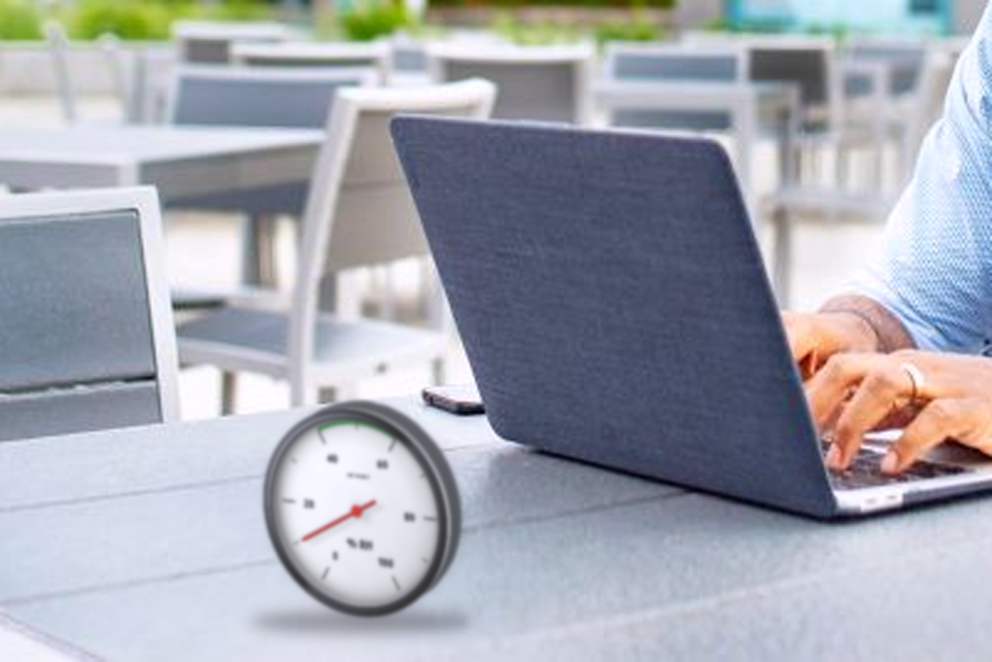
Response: 10 %
